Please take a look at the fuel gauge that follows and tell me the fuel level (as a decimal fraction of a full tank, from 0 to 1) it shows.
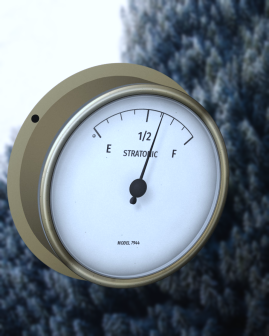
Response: 0.625
